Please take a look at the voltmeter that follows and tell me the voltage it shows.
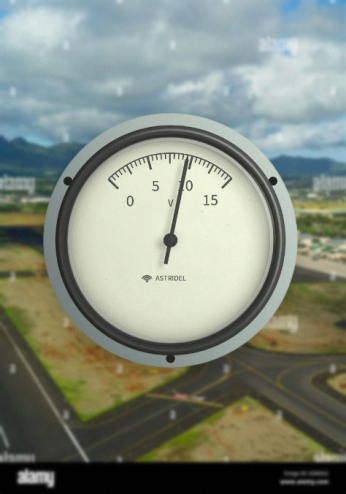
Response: 9.5 V
